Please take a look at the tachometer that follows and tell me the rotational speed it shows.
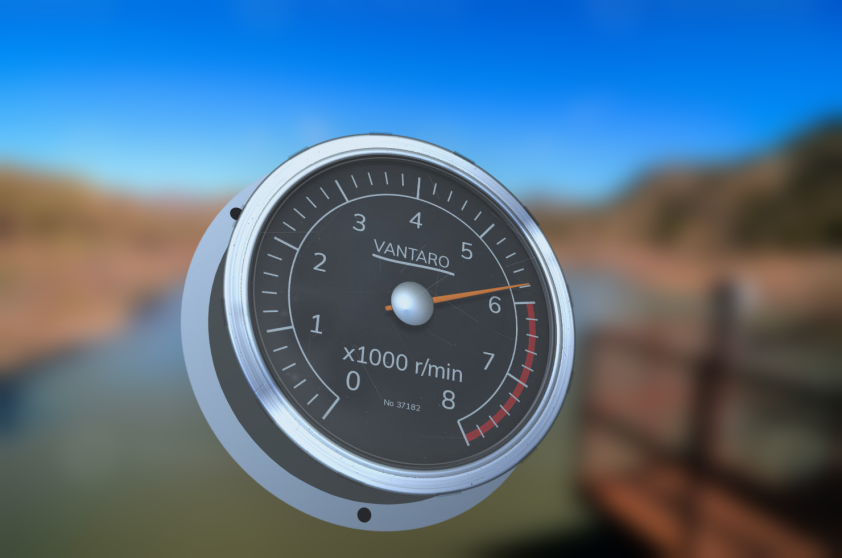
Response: 5800 rpm
